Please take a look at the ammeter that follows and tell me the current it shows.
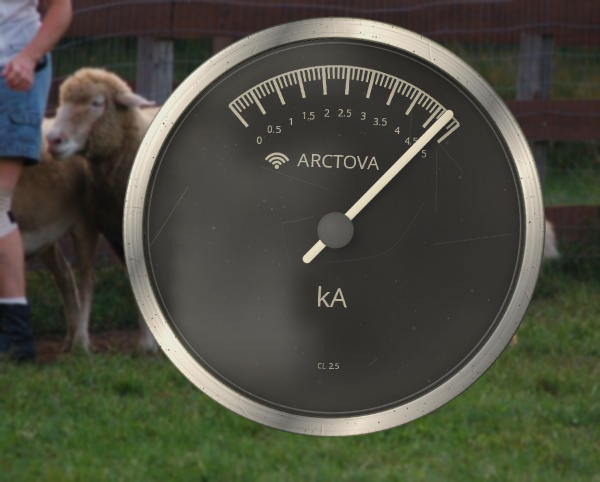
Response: 4.7 kA
